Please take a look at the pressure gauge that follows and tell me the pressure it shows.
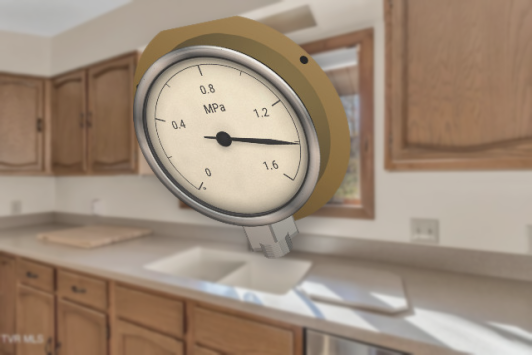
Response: 1.4 MPa
